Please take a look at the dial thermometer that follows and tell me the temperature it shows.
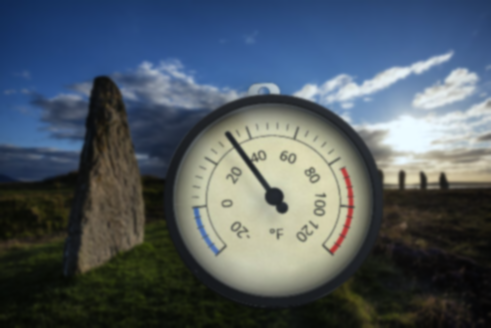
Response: 32 °F
